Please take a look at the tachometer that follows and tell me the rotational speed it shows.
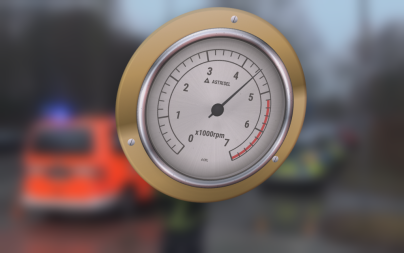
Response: 4400 rpm
